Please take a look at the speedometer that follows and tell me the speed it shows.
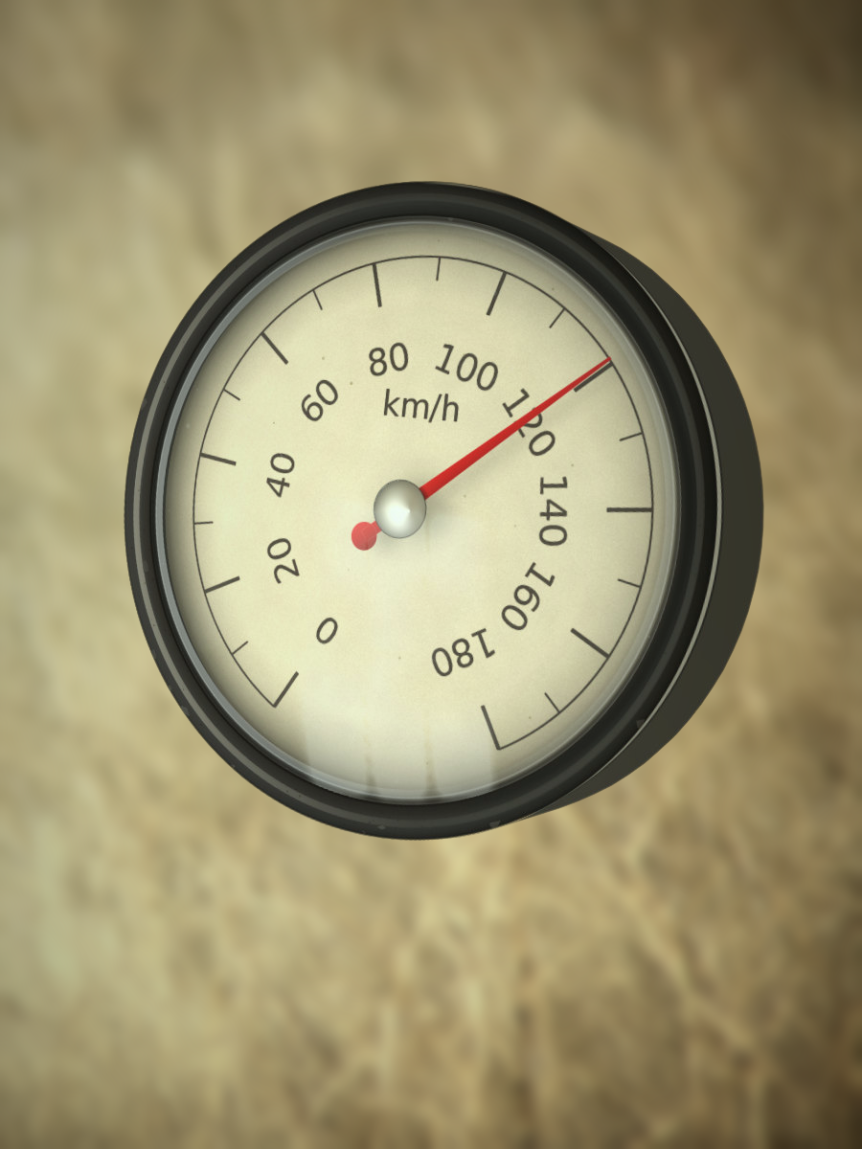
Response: 120 km/h
